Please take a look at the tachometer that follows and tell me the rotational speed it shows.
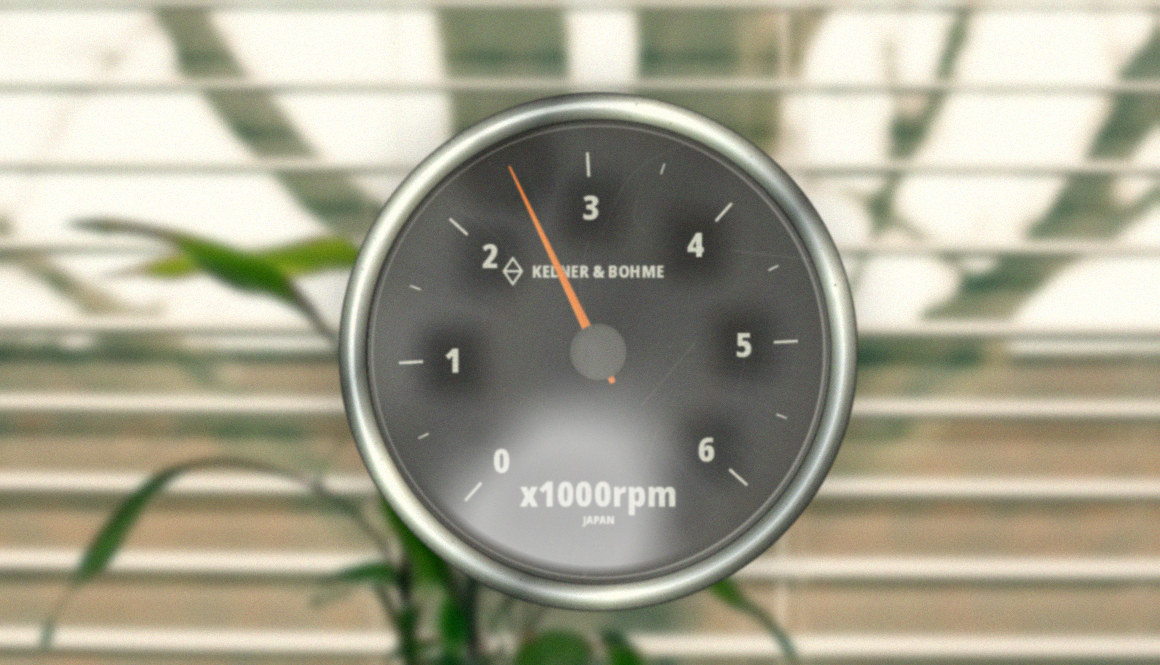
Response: 2500 rpm
